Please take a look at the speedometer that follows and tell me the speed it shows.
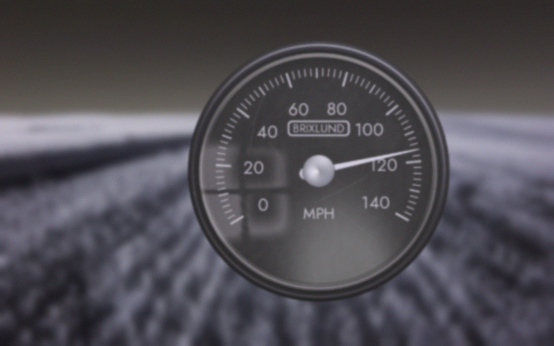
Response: 116 mph
